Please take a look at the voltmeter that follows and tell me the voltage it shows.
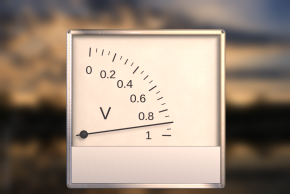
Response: 0.9 V
